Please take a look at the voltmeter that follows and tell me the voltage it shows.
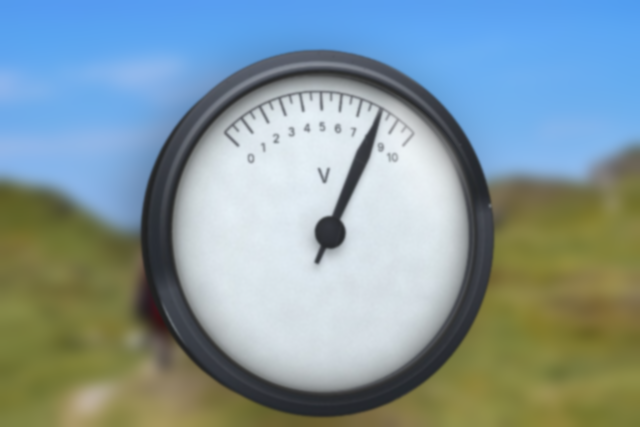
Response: 8 V
